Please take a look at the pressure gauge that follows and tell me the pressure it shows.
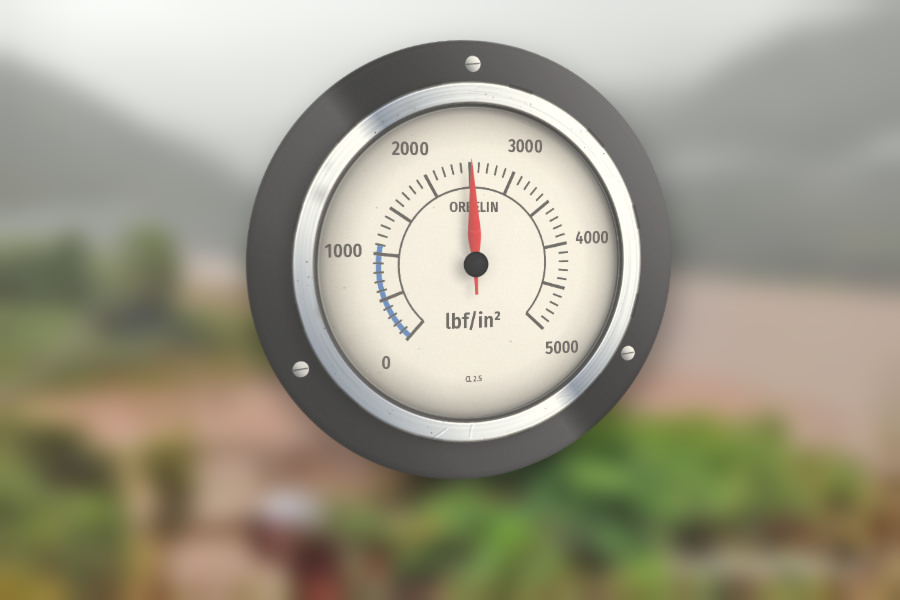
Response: 2500 psi
